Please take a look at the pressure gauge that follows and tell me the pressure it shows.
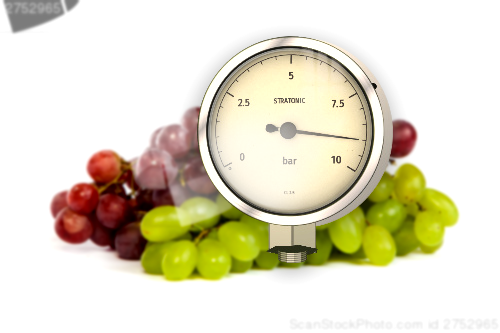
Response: 9 bar
